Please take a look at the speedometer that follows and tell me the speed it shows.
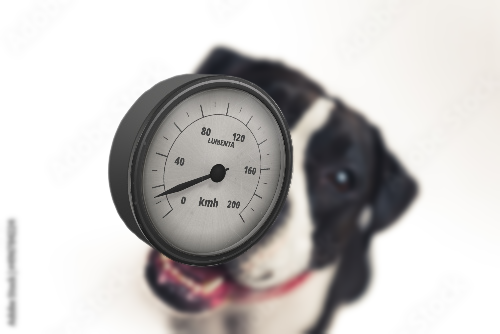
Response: 15 km/h
